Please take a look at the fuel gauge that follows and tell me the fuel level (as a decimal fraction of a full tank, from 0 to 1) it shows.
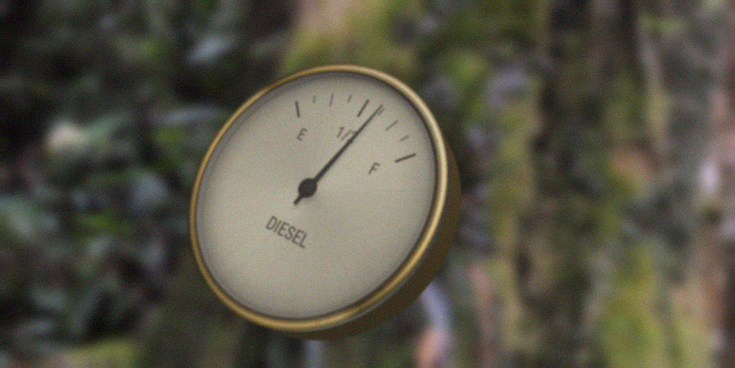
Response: 0.625
